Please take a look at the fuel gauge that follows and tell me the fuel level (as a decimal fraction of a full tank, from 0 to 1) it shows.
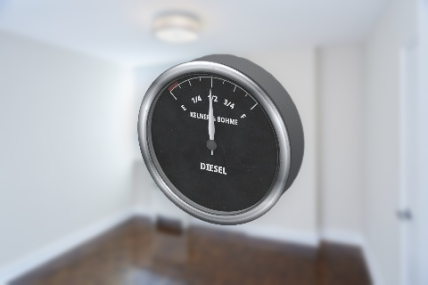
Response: 0.5
